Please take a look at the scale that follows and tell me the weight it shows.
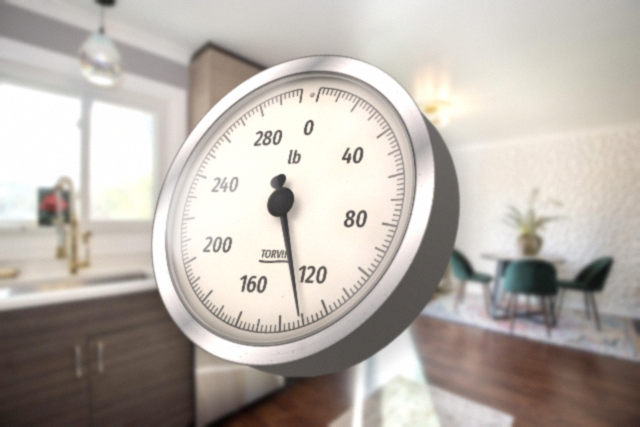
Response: 130 lb
